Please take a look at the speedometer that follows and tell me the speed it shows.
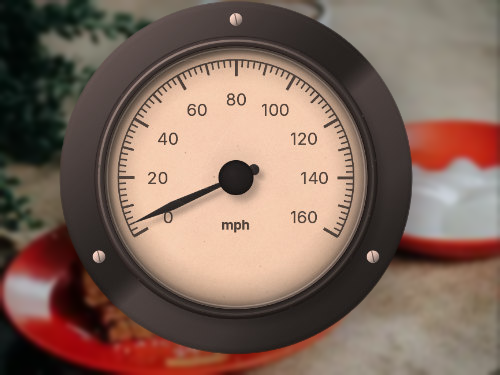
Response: 4 mph
